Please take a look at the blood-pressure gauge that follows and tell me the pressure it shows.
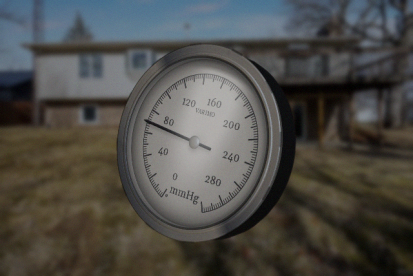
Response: 70 mmHg
